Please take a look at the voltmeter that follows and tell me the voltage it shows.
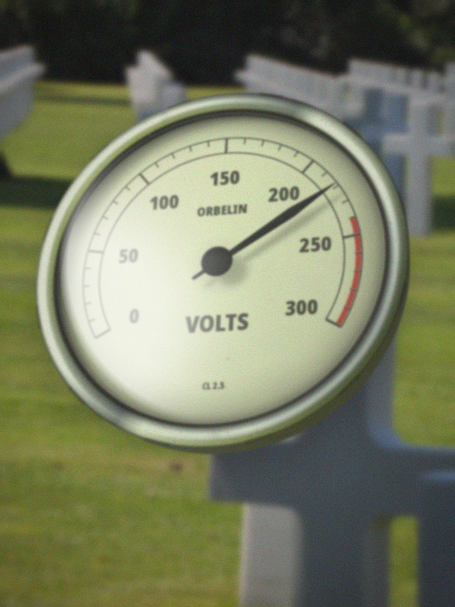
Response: 220 V
